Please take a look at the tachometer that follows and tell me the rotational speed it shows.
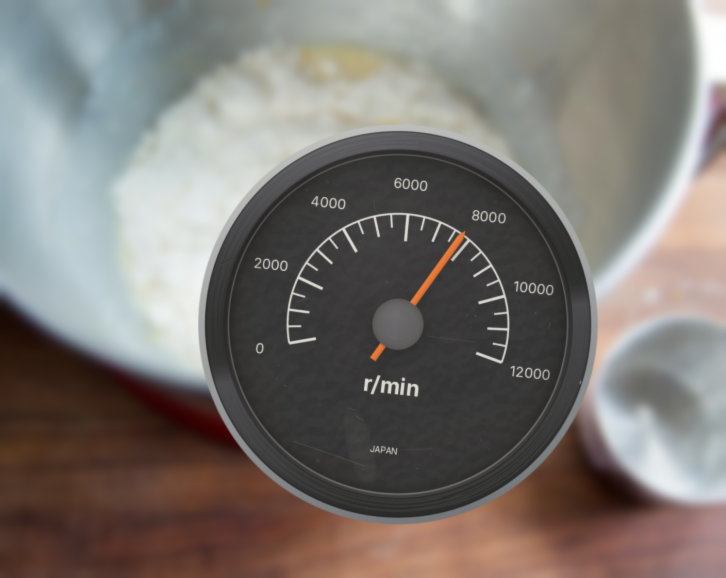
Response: 7750 rpm
